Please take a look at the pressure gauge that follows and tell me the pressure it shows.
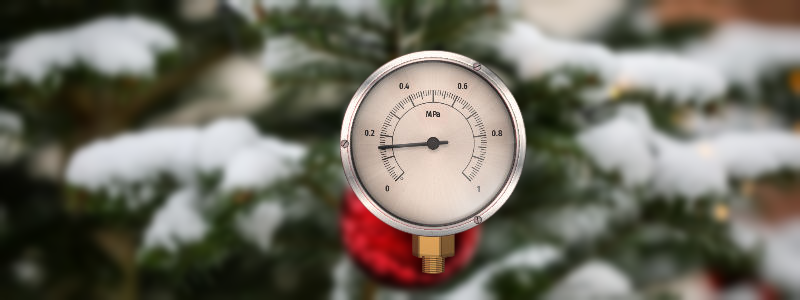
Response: 0.15 MPa
